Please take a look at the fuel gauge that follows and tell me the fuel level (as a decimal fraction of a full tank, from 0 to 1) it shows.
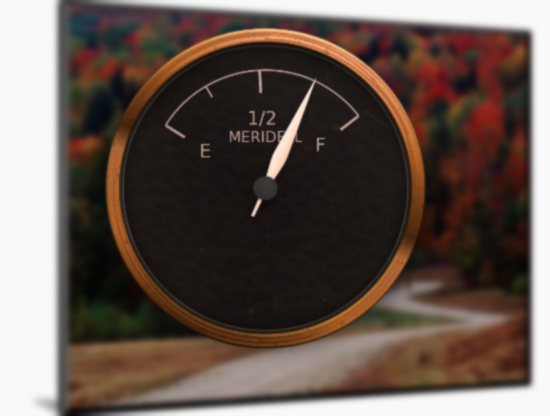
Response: 0.75
